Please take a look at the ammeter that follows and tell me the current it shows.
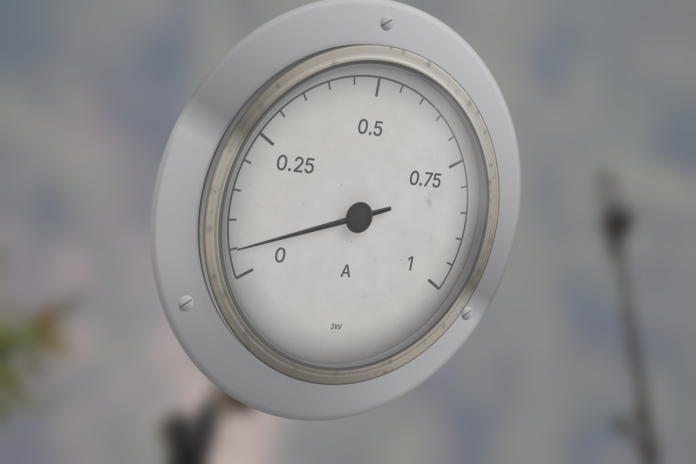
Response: 0.05 A
